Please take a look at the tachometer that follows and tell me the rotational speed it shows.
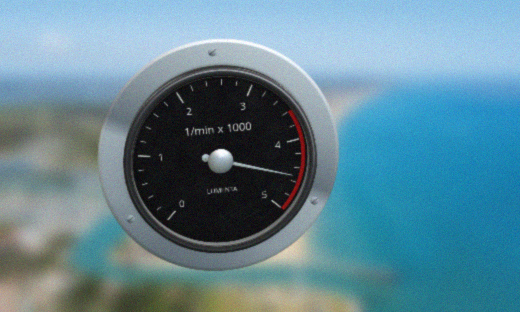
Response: 4500 rpm
